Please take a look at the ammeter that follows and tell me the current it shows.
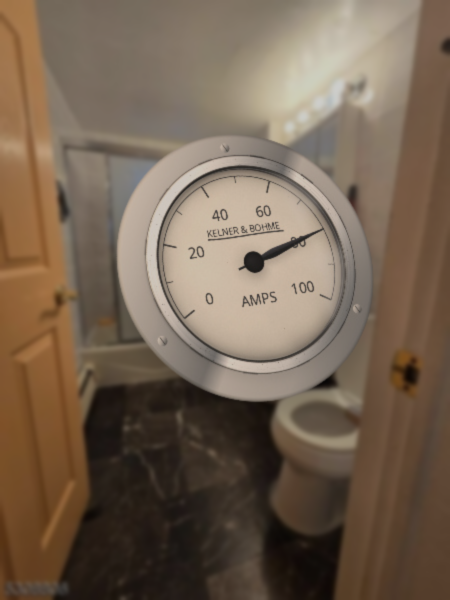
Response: 80 A
